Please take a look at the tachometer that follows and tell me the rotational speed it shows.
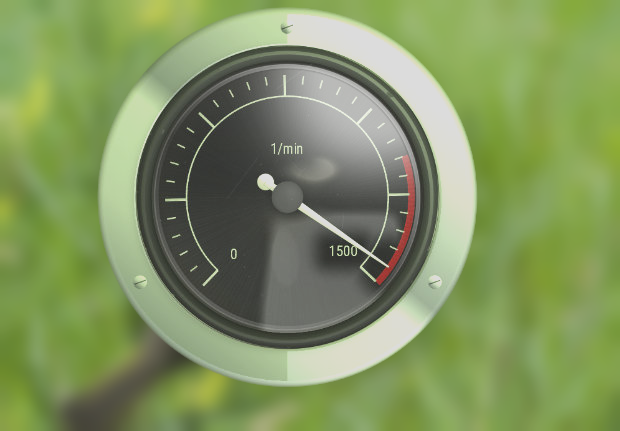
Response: 1450 rpm
